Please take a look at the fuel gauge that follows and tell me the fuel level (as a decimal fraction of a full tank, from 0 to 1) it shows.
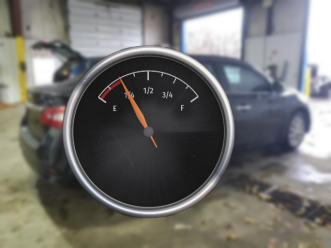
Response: 0.25
